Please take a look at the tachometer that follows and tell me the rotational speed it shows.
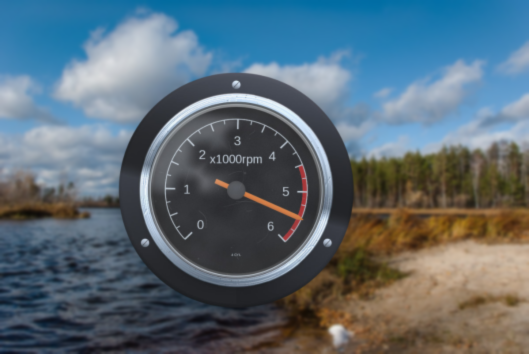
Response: 5500 rpm
